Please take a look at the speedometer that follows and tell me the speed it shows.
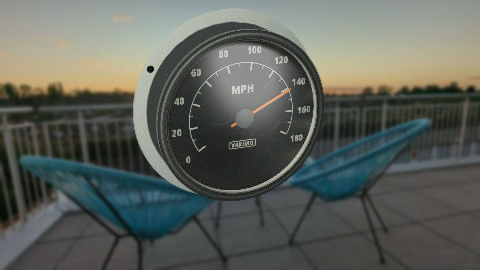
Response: 140 mph
